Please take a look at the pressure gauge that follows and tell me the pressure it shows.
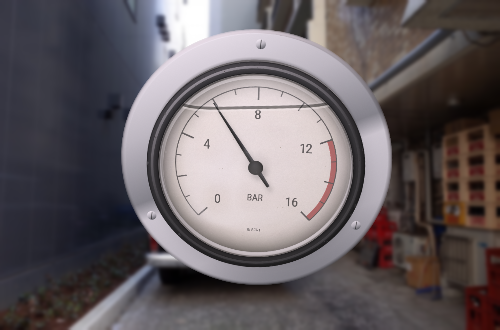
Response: 6 bar
